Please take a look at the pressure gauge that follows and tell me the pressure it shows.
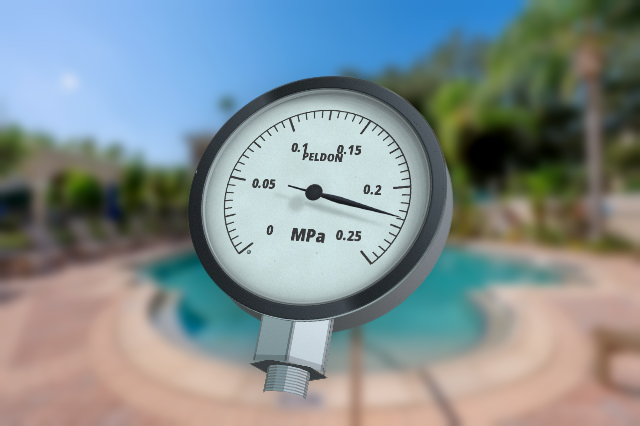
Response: 0.22 MPa
